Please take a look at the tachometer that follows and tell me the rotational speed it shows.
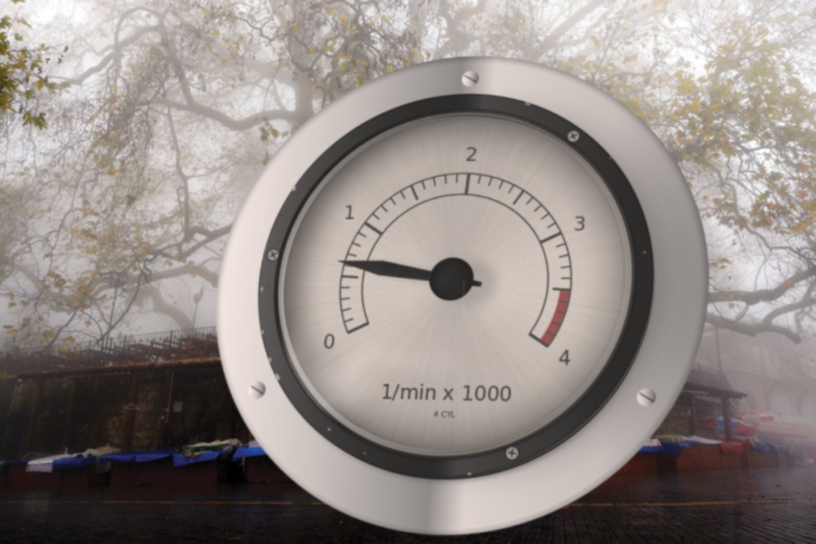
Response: 600 rpm
